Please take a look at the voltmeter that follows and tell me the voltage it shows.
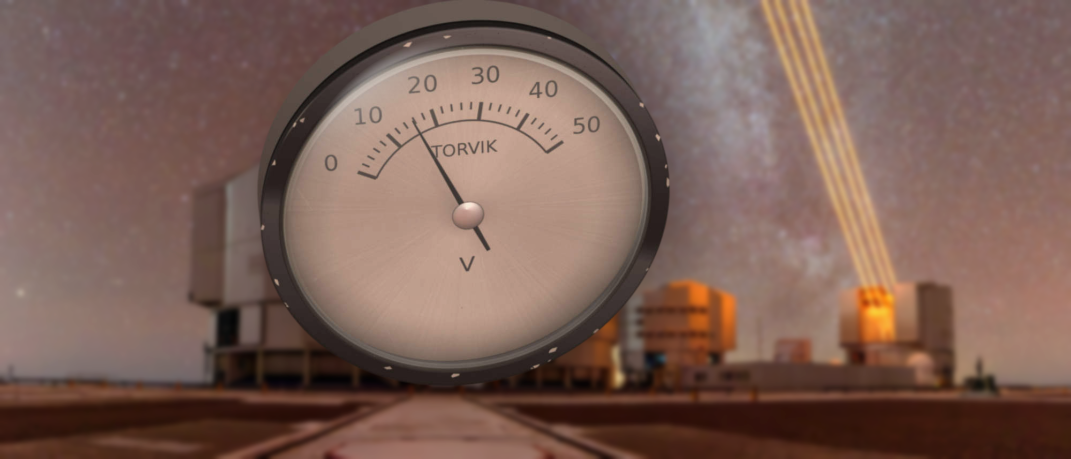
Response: 16 V
